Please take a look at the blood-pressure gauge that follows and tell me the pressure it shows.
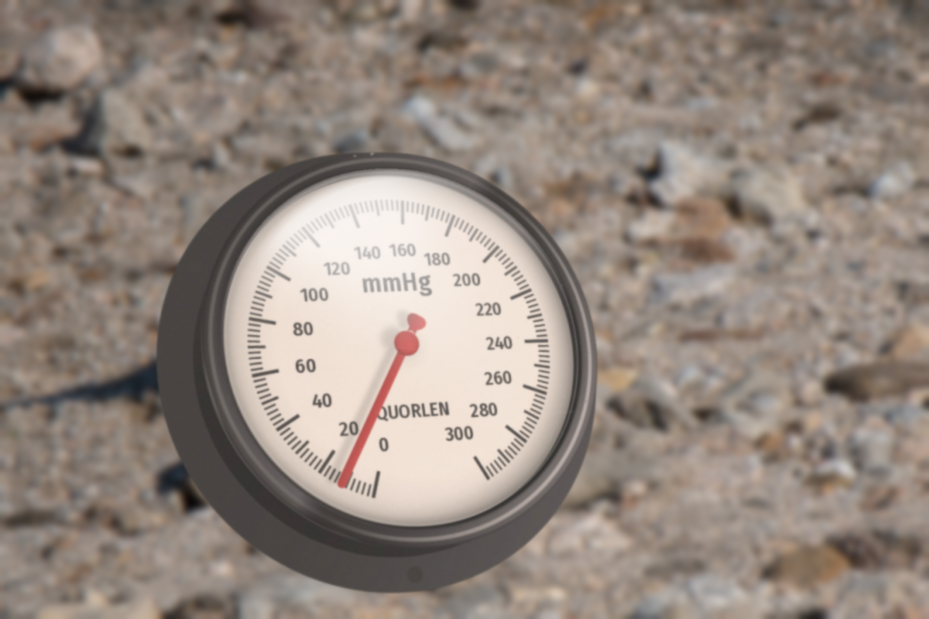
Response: 12 mmHg
